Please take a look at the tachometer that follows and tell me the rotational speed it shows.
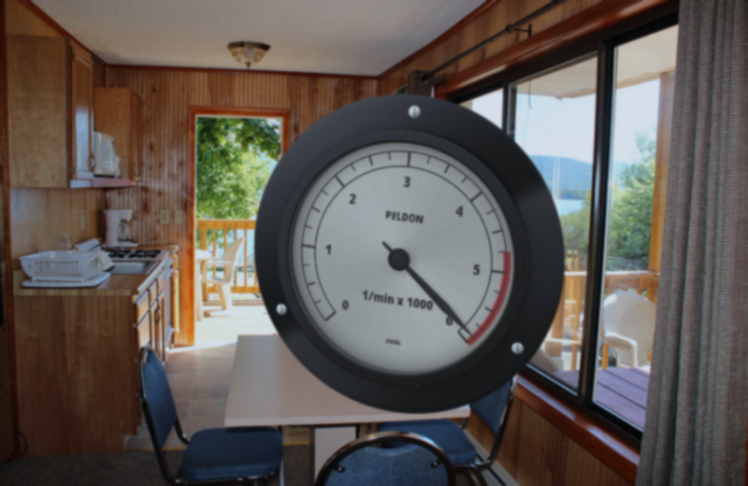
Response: 5875 rpm
